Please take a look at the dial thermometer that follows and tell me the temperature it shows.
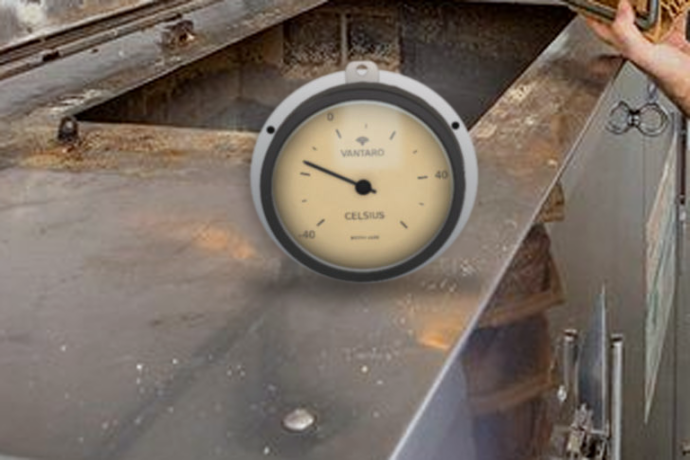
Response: -15 °C
